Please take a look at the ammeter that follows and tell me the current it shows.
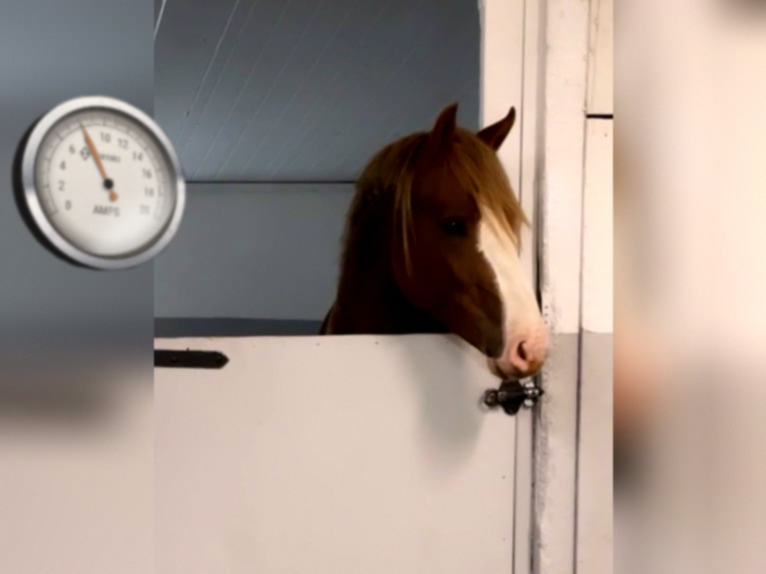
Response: 8 A
